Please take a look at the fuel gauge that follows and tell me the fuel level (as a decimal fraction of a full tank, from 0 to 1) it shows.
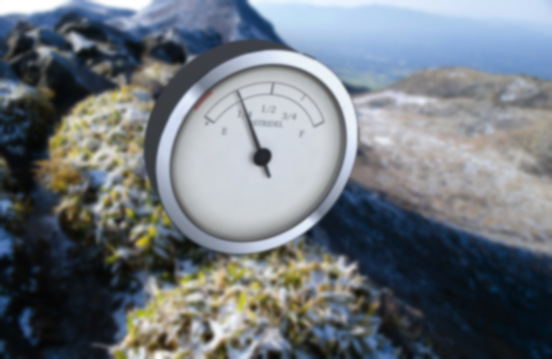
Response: 0.25
